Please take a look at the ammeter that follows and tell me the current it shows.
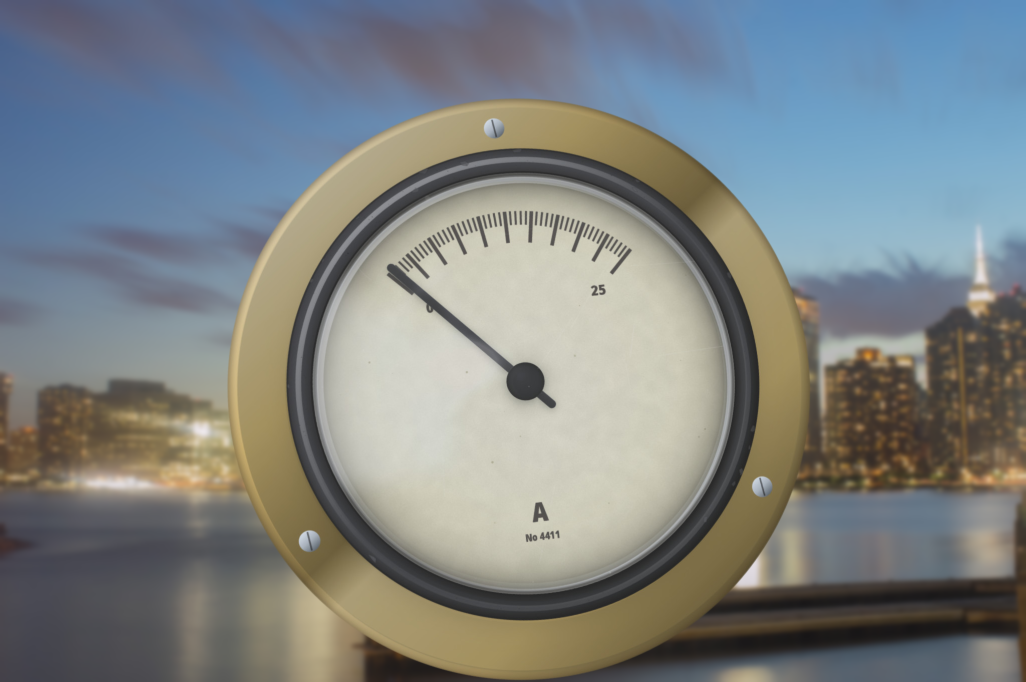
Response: 0.5 A
